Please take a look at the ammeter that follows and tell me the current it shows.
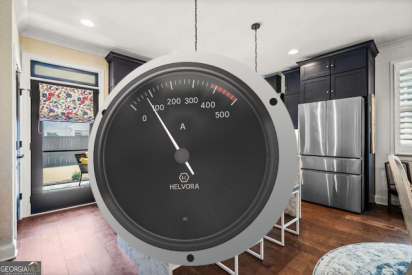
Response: 80 A
